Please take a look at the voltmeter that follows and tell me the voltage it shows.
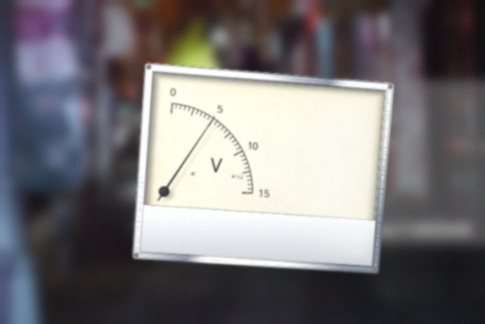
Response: 5 V
